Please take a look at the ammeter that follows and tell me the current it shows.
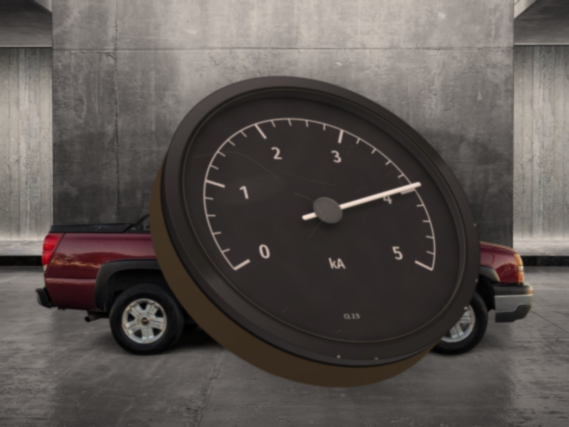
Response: 4 kA
